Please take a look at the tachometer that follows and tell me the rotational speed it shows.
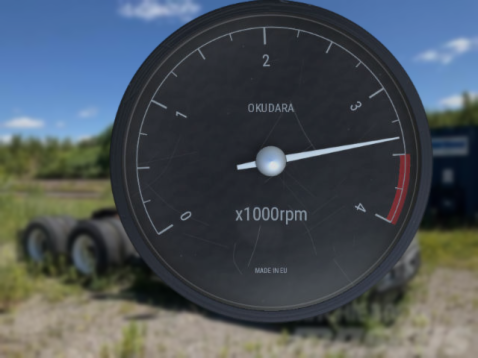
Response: 3375 rpm
